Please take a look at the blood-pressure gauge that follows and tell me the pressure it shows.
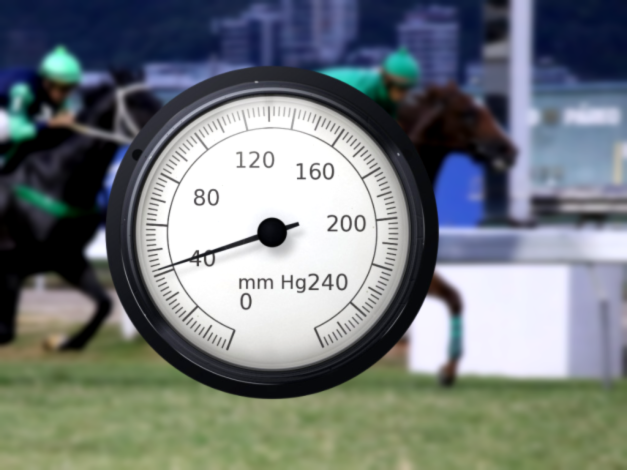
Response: 42 mmHg
